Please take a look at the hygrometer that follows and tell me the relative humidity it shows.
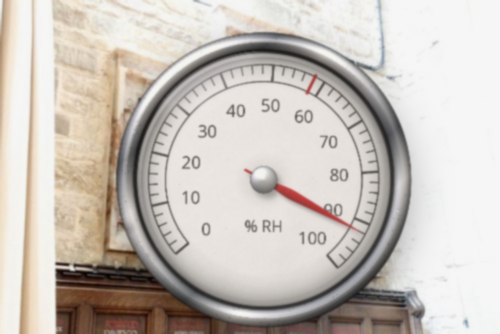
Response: 92 %
